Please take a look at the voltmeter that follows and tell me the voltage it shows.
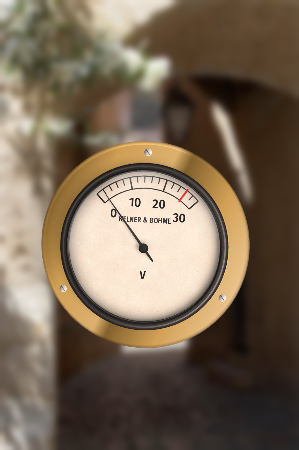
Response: 2 V
